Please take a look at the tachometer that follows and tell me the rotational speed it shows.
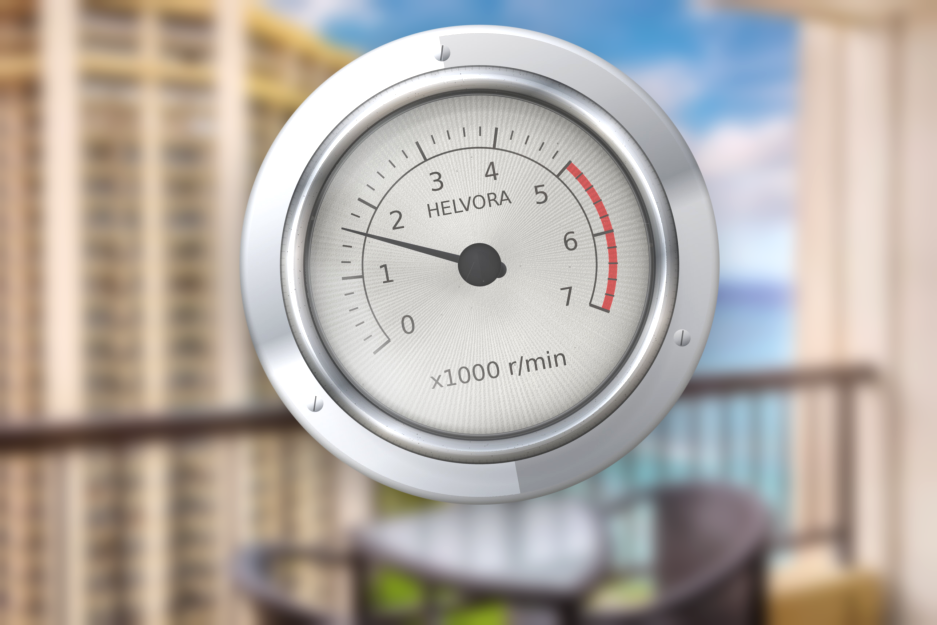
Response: 1600 rpm
